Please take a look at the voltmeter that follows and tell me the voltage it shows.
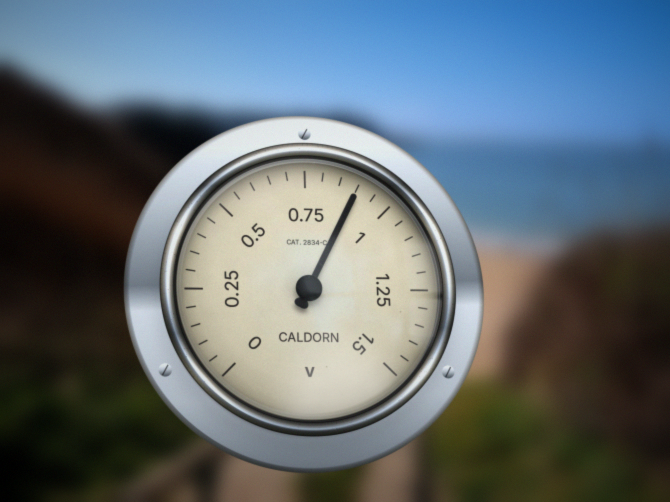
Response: 0.9 V
